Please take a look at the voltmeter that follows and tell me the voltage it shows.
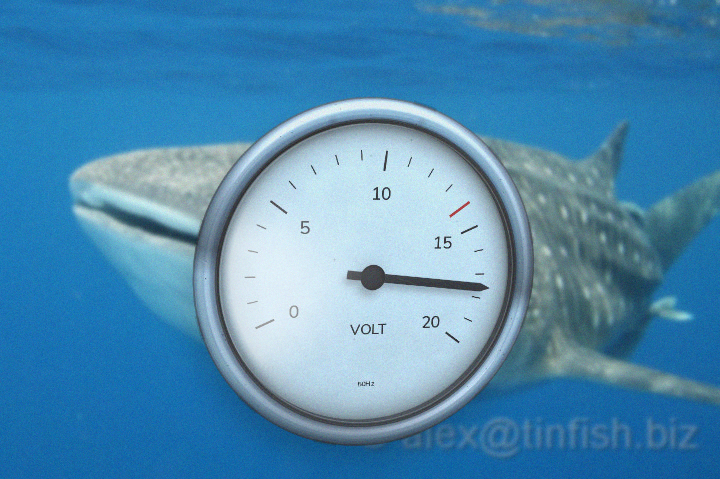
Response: 17.5 V
